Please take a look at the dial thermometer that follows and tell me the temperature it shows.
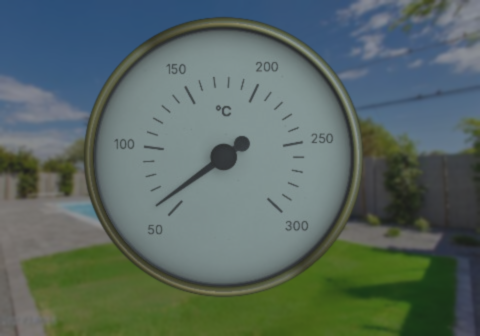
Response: 60 °C
